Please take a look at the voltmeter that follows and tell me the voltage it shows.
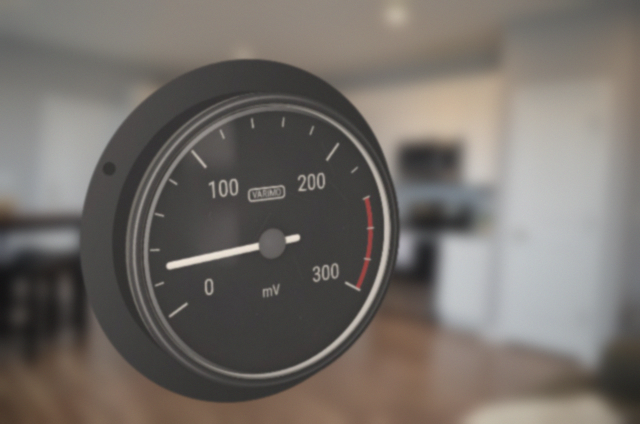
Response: 30 mV
